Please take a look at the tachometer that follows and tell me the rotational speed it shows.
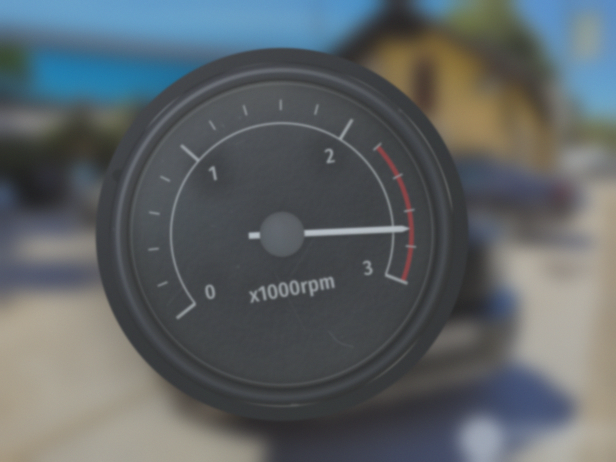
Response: 2700 rpm
